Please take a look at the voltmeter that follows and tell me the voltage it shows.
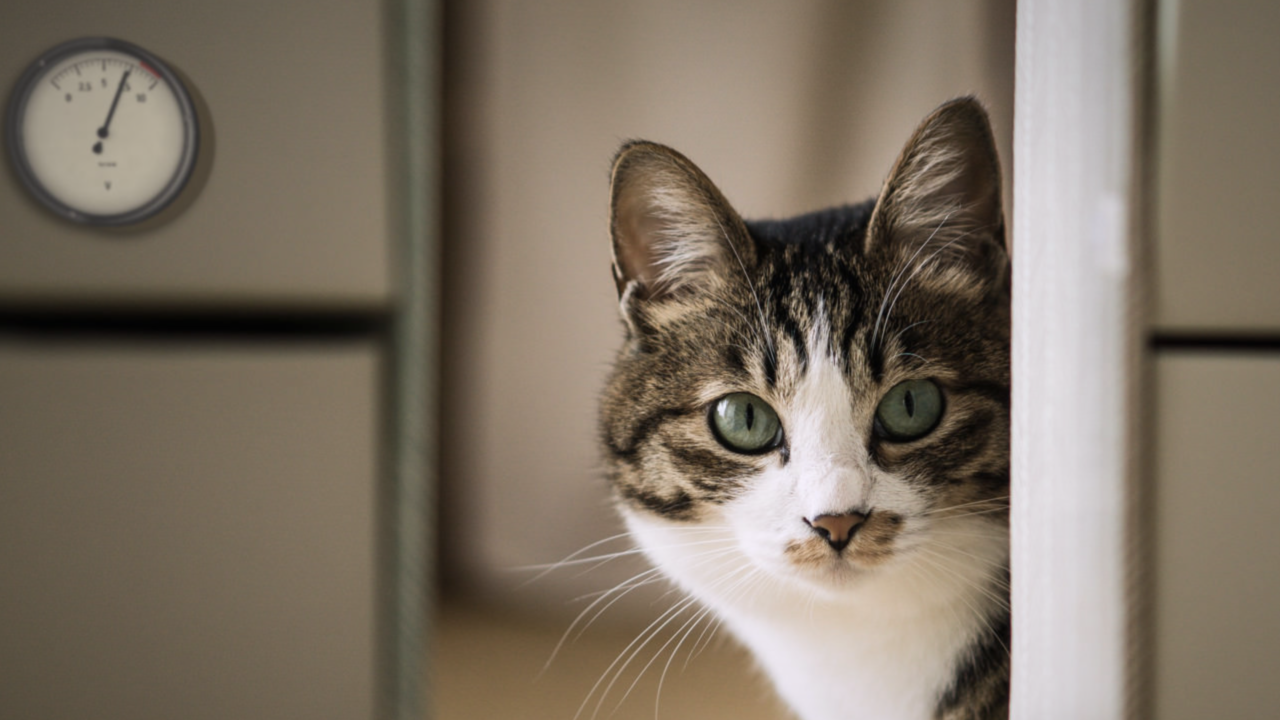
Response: 7.5 V
